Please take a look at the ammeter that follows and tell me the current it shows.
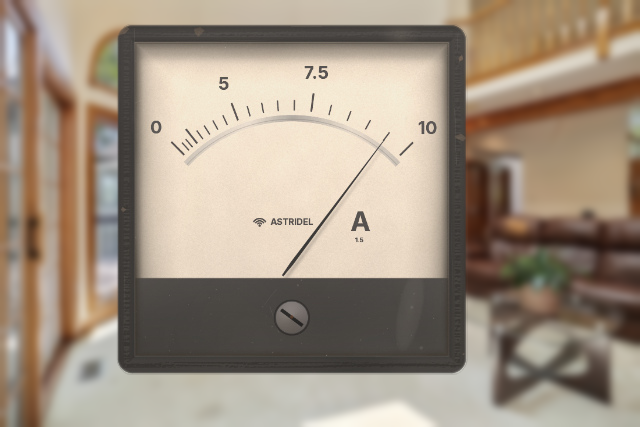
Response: 9.5 A
